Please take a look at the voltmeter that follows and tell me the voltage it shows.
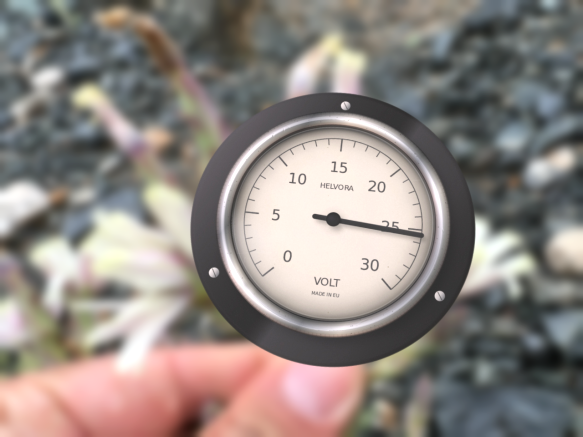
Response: 25.5 V
